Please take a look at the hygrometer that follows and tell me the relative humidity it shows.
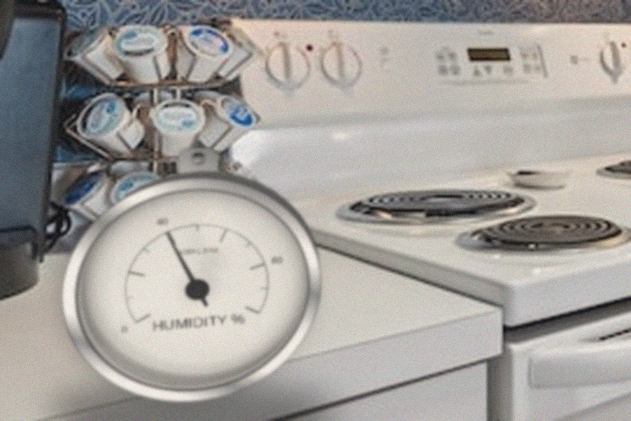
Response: 40 %
